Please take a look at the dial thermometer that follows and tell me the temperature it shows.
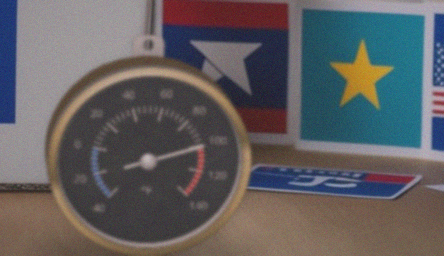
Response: 100 °F
